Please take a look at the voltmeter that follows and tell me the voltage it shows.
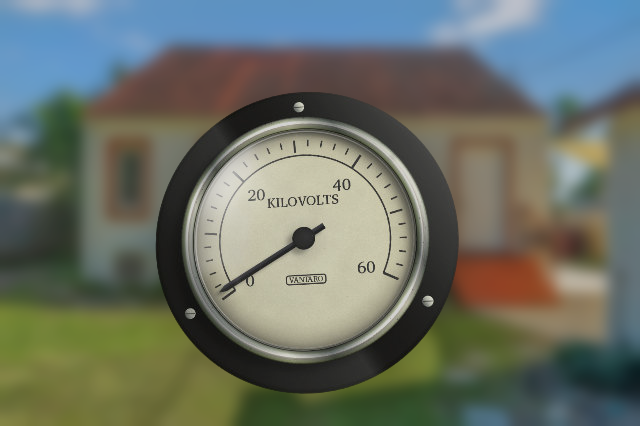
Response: 1 kV
